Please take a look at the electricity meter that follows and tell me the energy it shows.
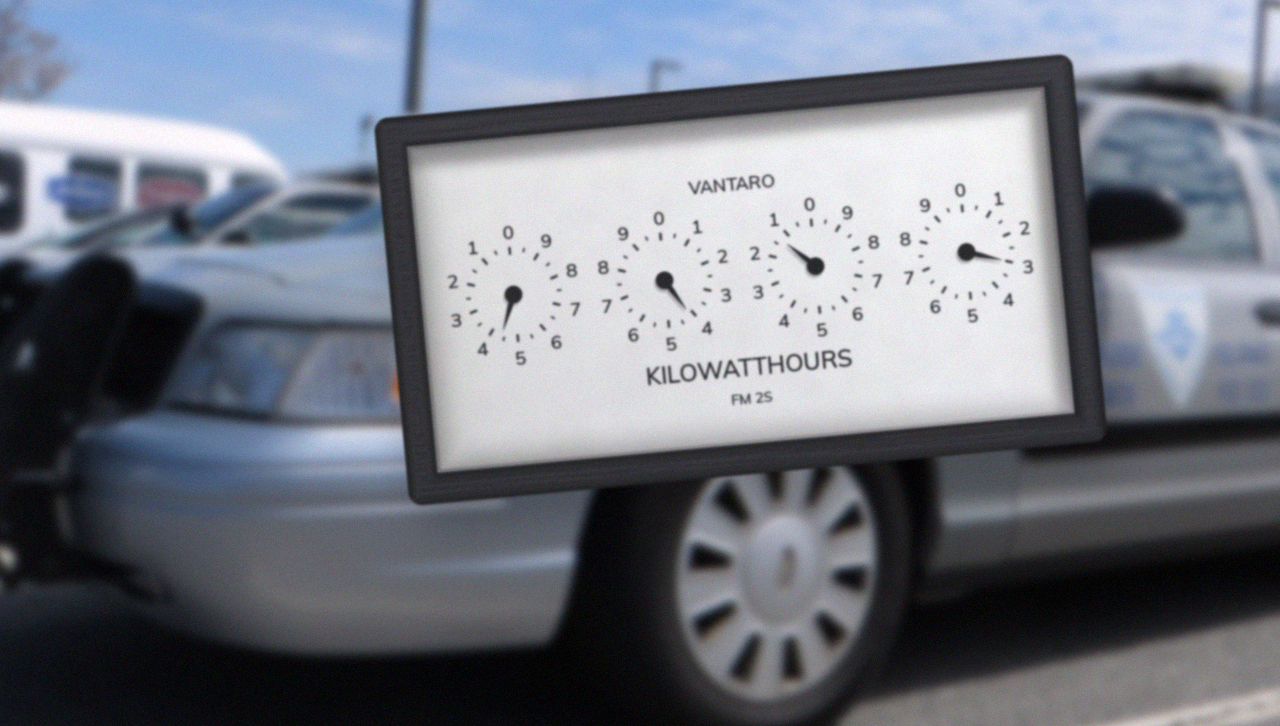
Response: 4413 kWh
